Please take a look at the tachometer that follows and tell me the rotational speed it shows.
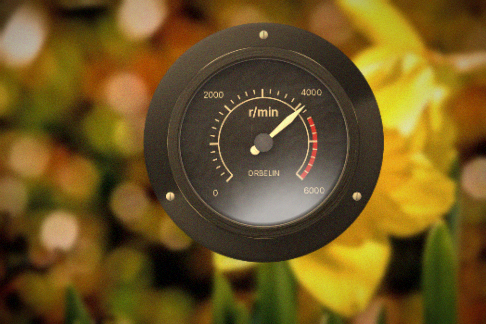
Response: 4100 rpm
